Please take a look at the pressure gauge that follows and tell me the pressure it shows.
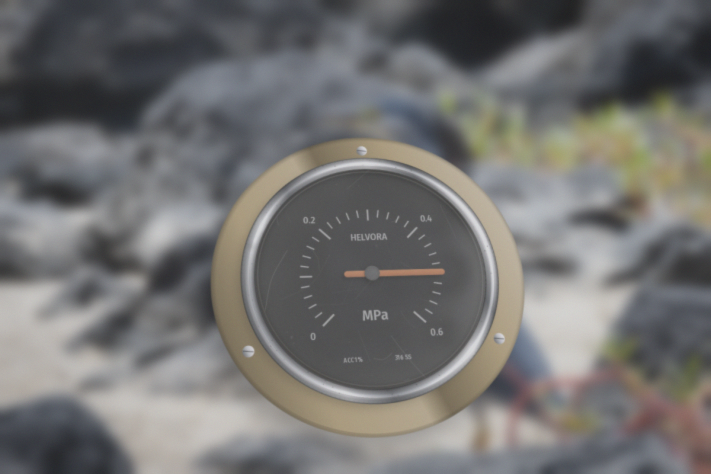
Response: 0.5 MPa
